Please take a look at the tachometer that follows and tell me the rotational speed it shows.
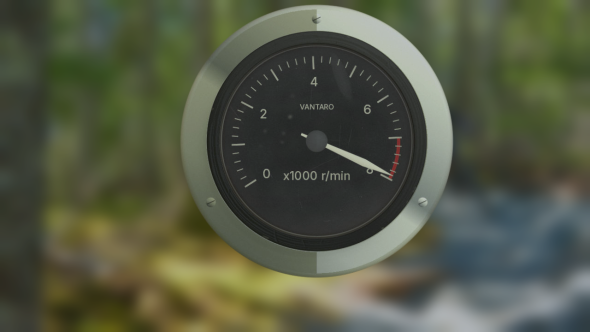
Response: 7900 rpm
